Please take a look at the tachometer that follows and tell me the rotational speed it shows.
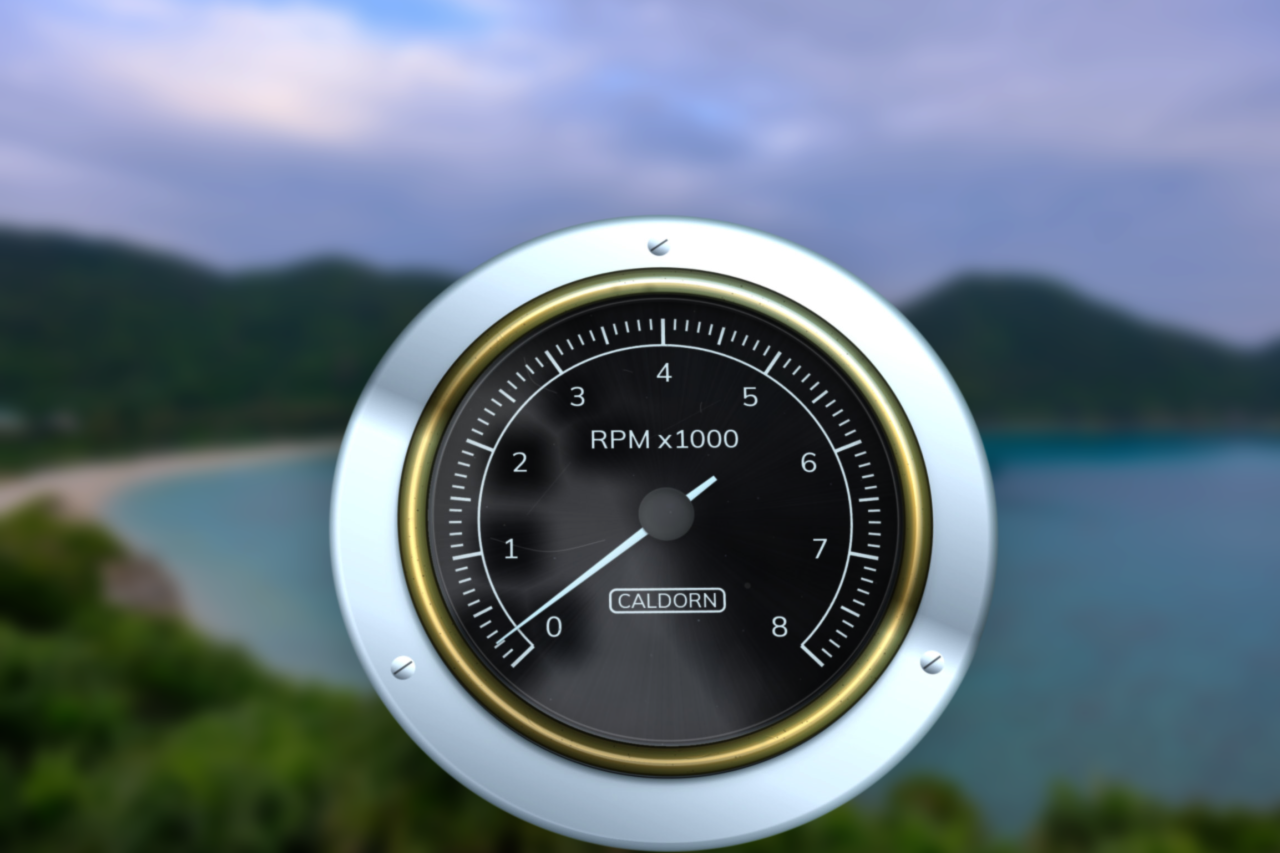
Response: 200 rpm
